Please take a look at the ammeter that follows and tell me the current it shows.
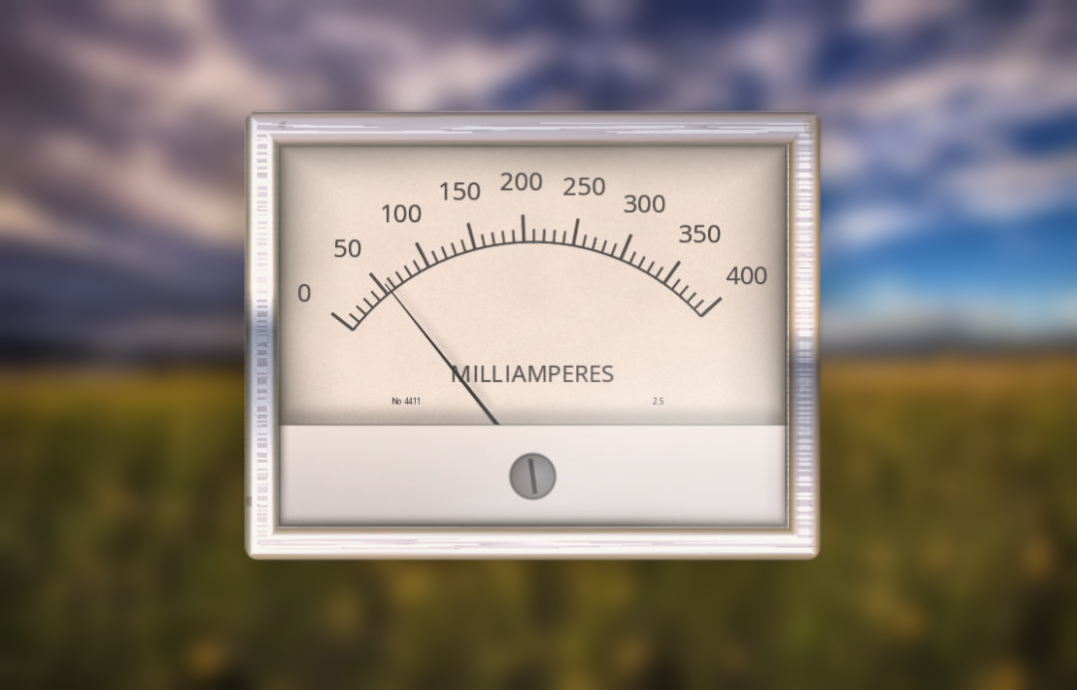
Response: 55 mA
